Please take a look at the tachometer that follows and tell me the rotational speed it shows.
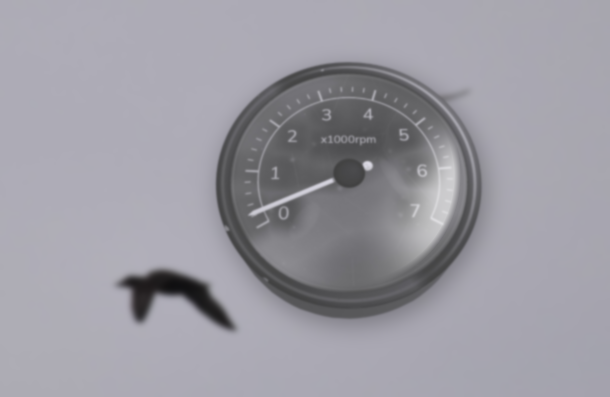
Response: 200 rpm
